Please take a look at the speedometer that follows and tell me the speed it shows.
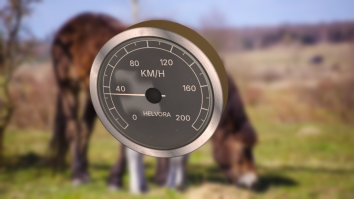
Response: 35 km/h
